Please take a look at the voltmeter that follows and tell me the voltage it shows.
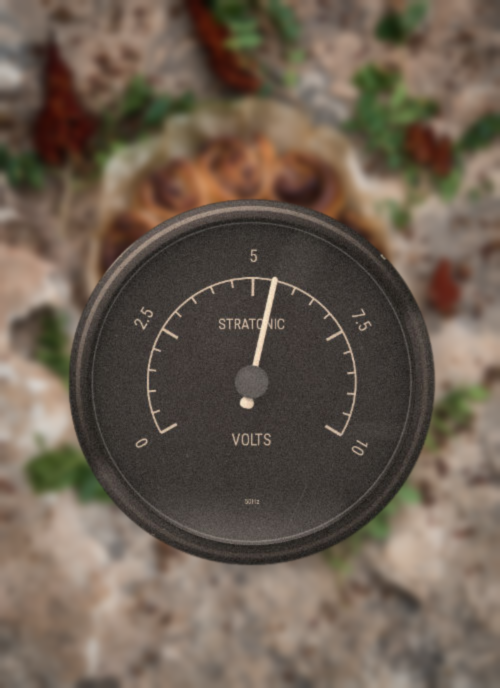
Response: 5.5 V
